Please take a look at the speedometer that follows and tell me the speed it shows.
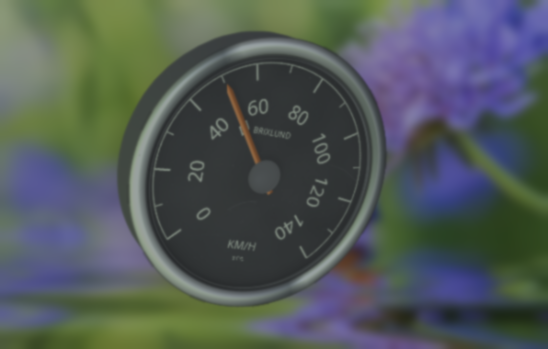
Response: 50 km/h
